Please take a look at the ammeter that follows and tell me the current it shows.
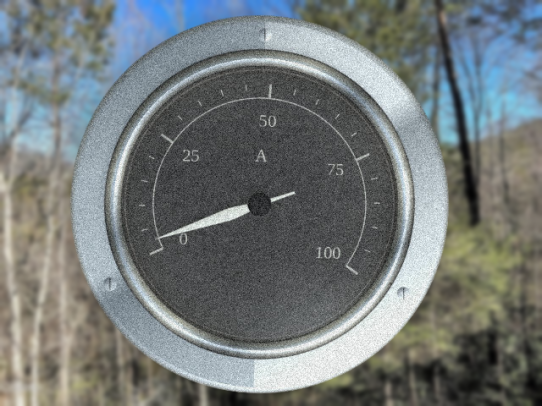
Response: 2.5 A
